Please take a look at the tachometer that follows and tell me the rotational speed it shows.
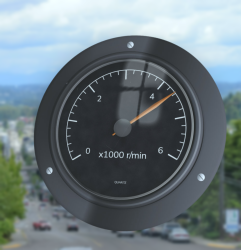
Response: 4400 rpm
